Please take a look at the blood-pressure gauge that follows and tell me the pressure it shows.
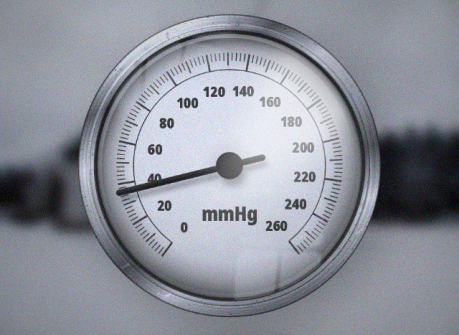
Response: 36 mmHg
